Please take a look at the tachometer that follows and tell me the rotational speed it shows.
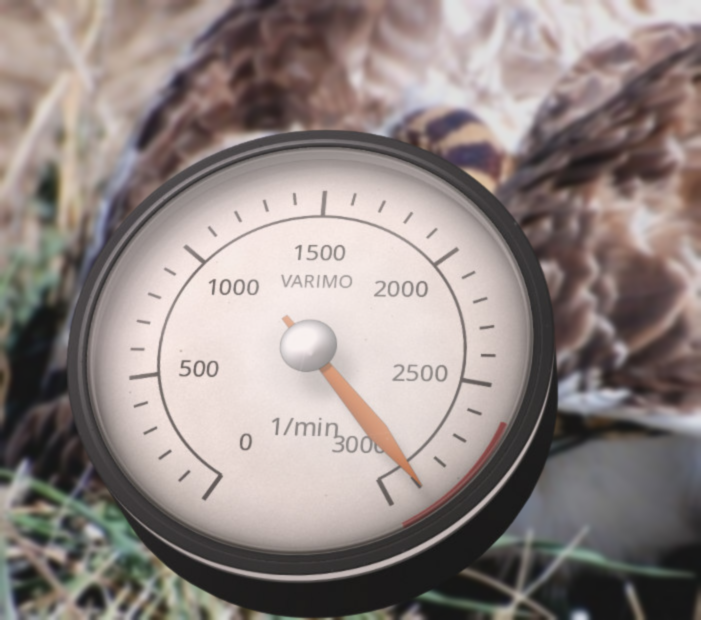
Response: 2900 rpm
